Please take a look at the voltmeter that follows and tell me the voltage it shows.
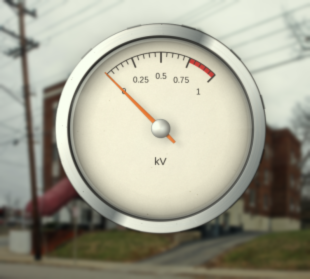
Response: 0 kV
